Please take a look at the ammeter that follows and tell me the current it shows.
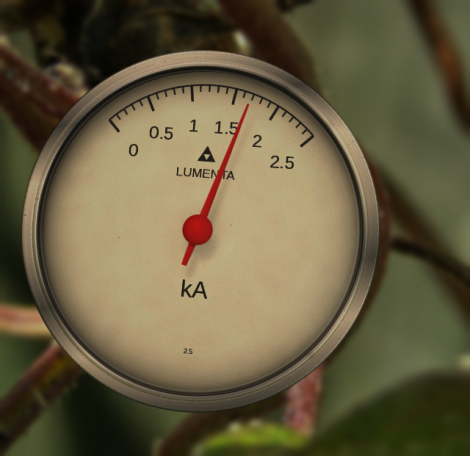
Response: 1.7 kA
